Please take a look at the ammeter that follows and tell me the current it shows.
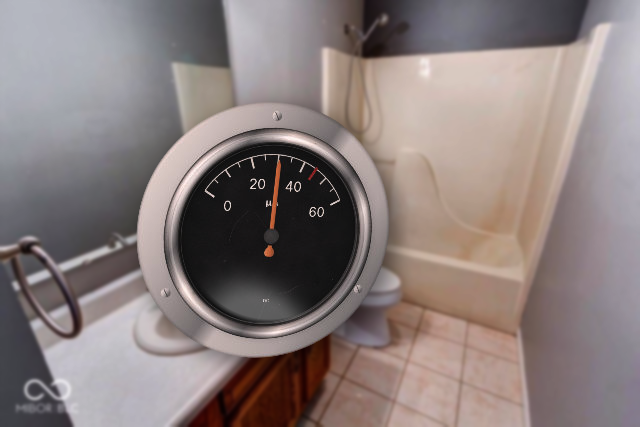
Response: 30 µA
